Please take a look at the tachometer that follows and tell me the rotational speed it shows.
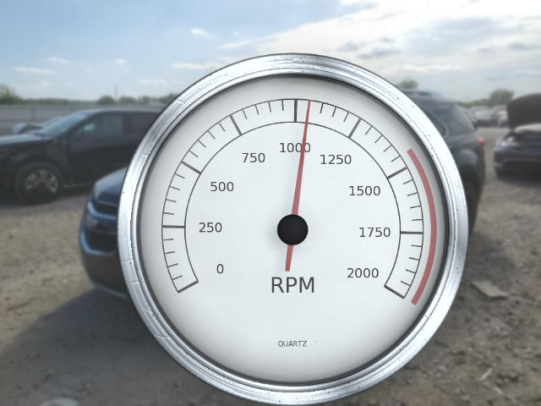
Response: 1050 rpm
